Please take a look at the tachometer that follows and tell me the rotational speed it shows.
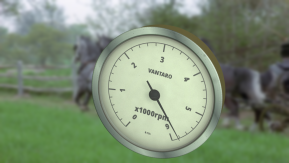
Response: 5800 rpm
